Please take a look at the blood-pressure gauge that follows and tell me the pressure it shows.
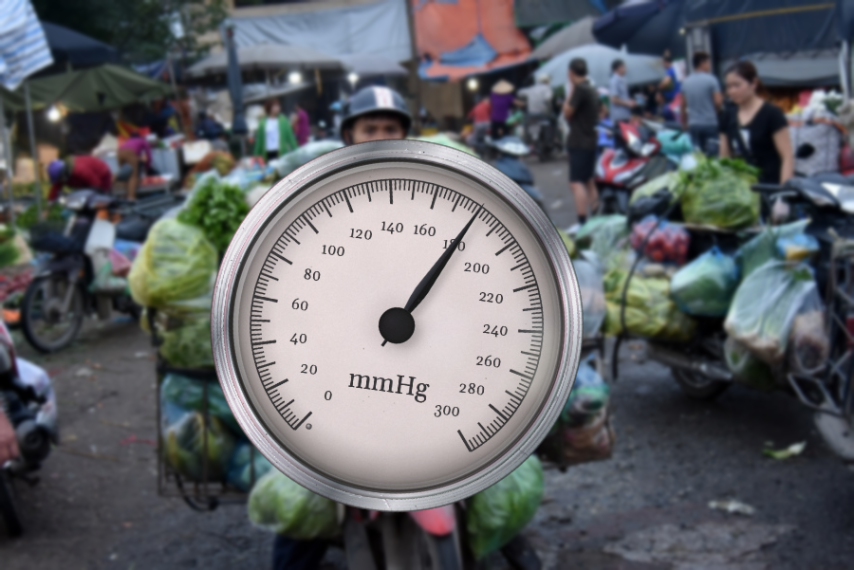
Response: 180 mmHg
